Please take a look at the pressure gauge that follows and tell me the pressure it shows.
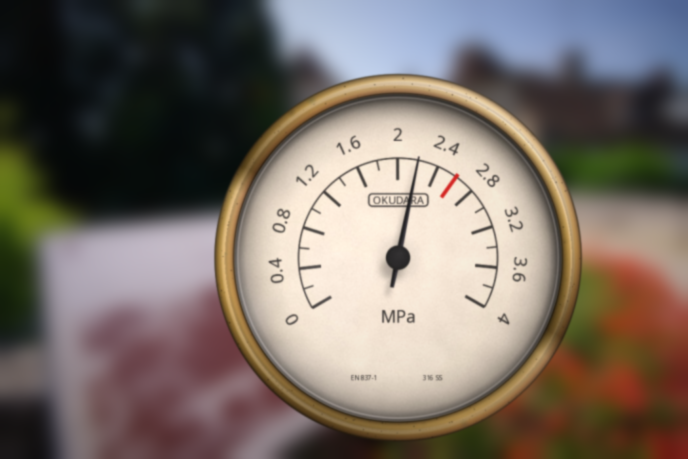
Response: 2.2 MPa
